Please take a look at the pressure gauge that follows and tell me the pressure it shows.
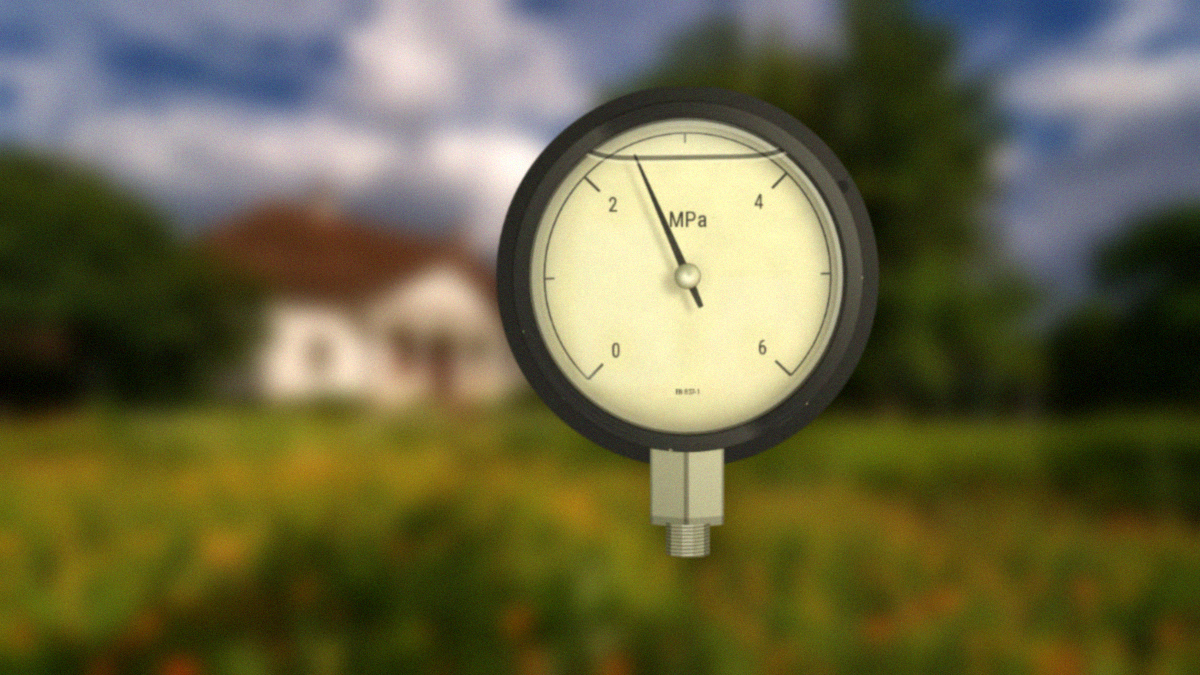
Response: 2.5 MPa
